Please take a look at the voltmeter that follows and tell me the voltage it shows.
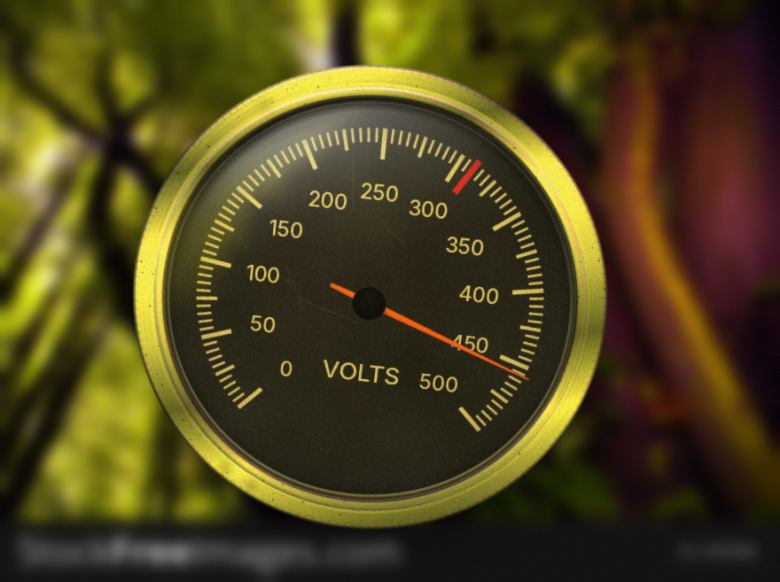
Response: 455 V
